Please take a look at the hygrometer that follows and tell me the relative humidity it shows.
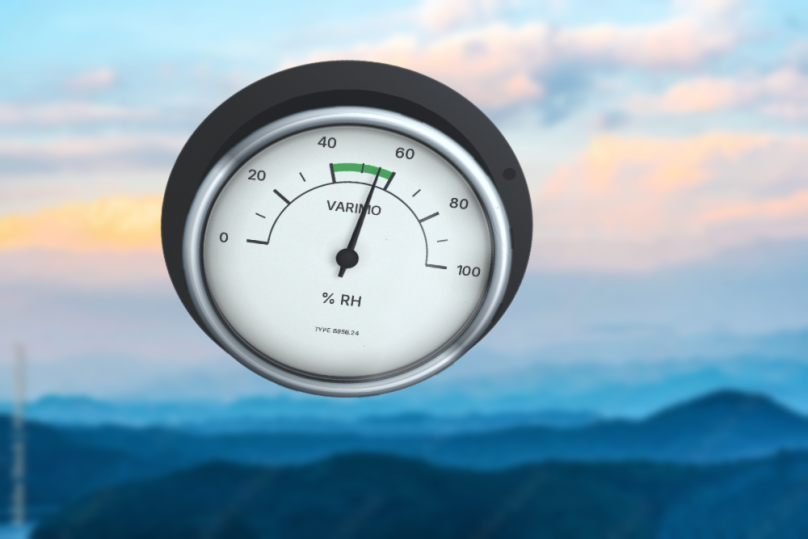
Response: 55 %
